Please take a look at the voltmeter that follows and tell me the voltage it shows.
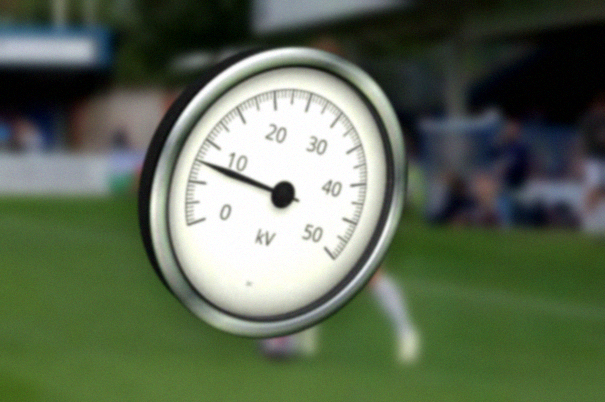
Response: 7.5 kV
